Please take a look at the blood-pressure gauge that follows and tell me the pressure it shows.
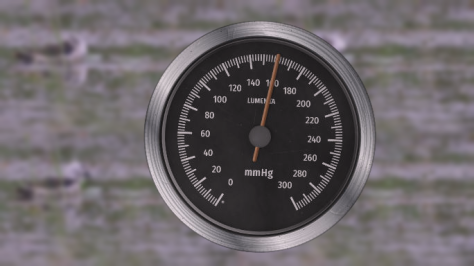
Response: 160 mmHg
